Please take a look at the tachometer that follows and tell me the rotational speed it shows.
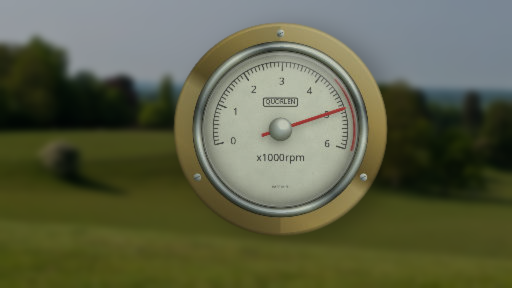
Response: 5000 rpm
